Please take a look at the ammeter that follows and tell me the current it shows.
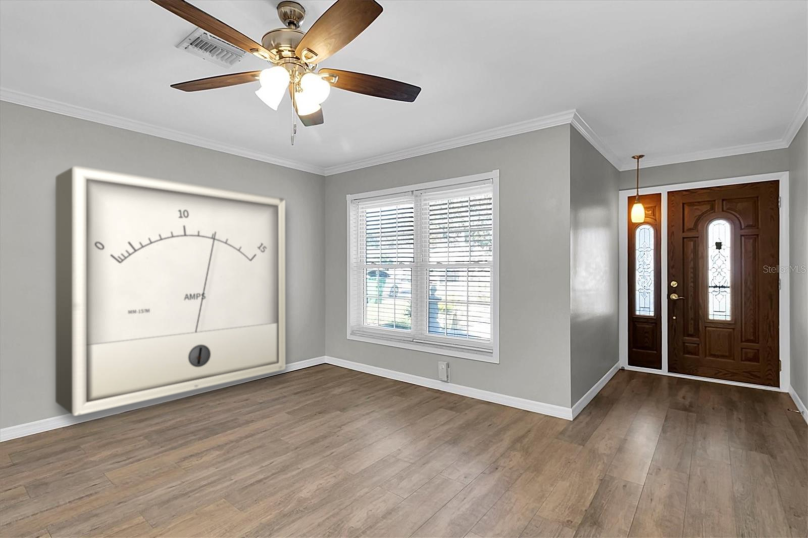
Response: 12 A
